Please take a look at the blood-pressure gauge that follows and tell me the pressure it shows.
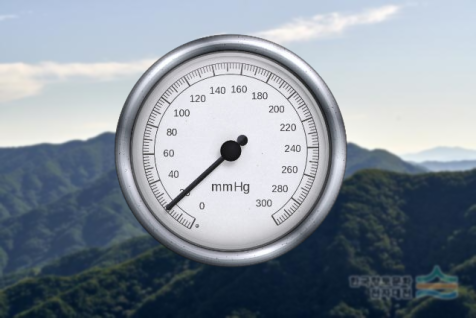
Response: 20 mmHg
